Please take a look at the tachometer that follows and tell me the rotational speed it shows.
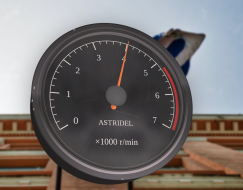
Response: 4000 rpm
